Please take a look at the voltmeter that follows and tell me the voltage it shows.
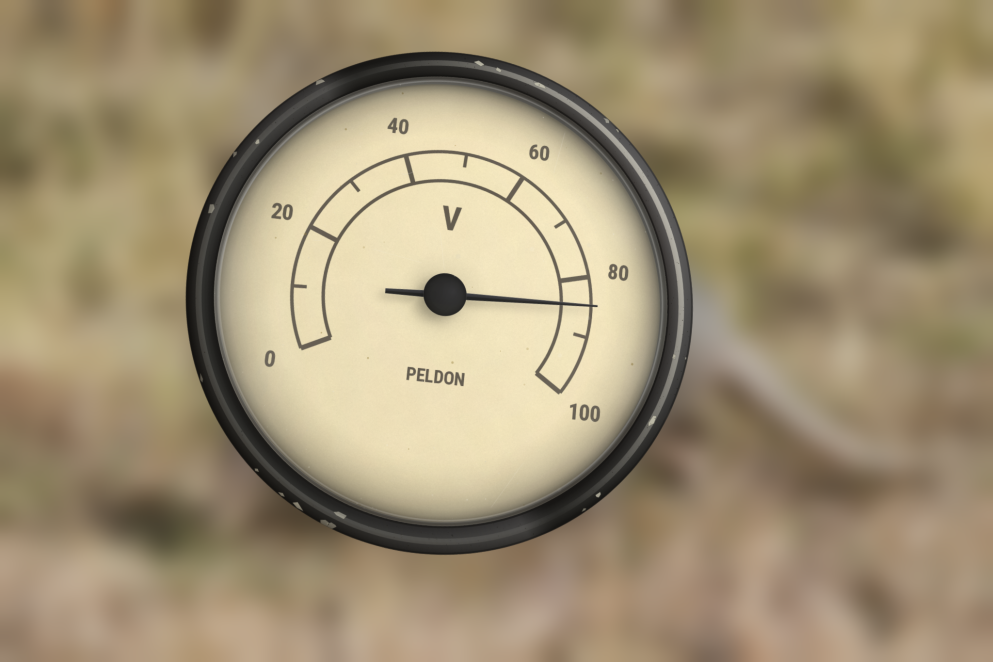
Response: 85 V
